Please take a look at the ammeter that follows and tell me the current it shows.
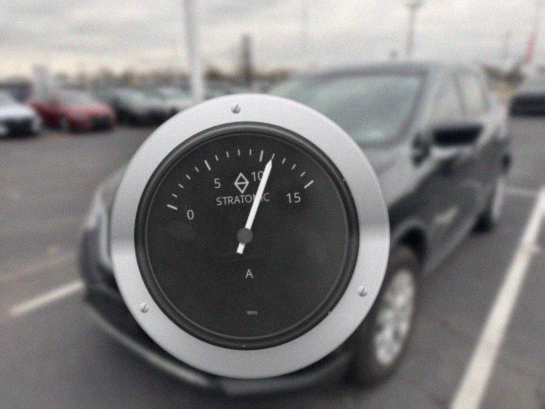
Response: 11 A
